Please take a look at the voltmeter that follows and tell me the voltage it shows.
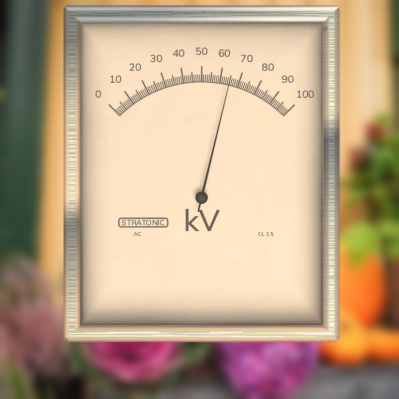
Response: 65 kV
